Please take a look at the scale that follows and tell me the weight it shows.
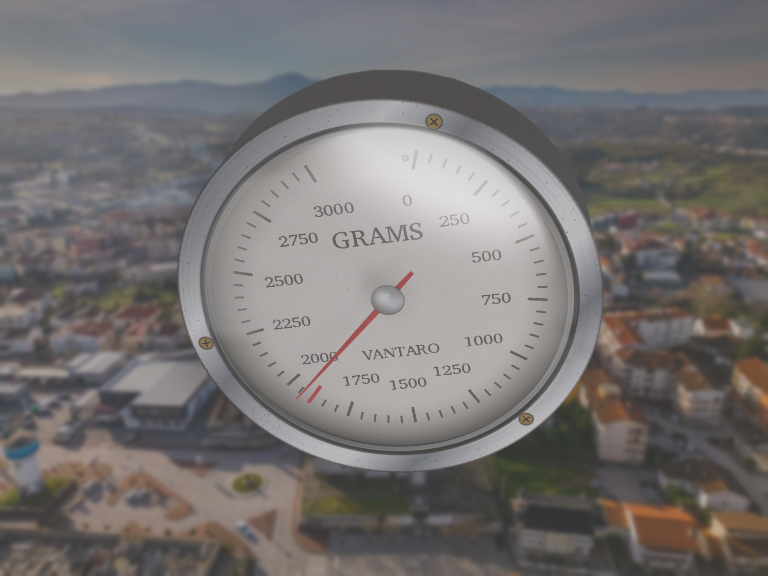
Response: 1950 g
